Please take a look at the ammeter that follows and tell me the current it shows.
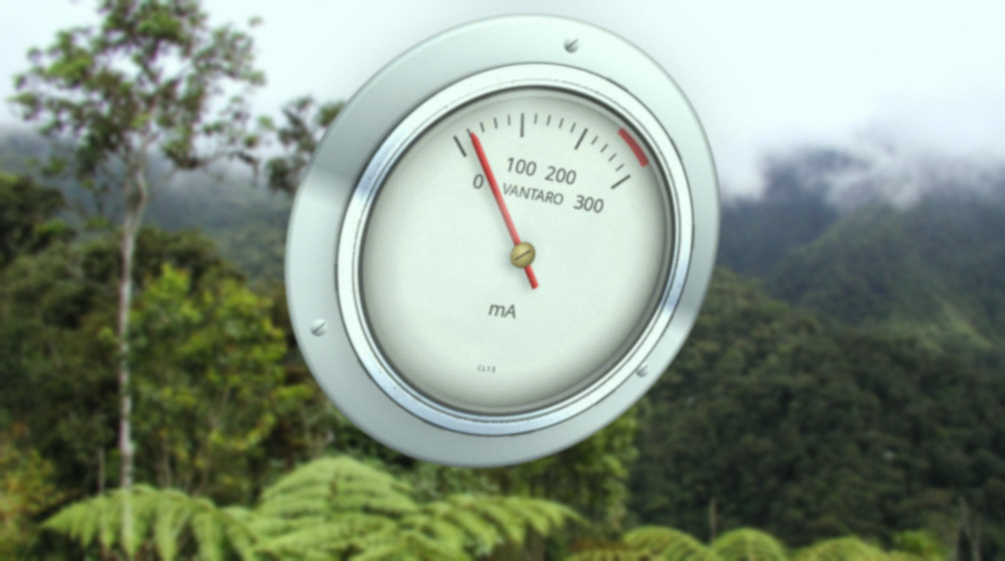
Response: 20 mA
